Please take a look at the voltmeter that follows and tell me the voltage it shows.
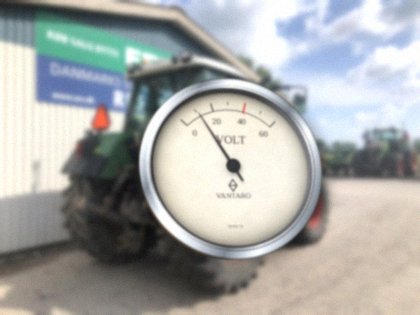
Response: 10 V
